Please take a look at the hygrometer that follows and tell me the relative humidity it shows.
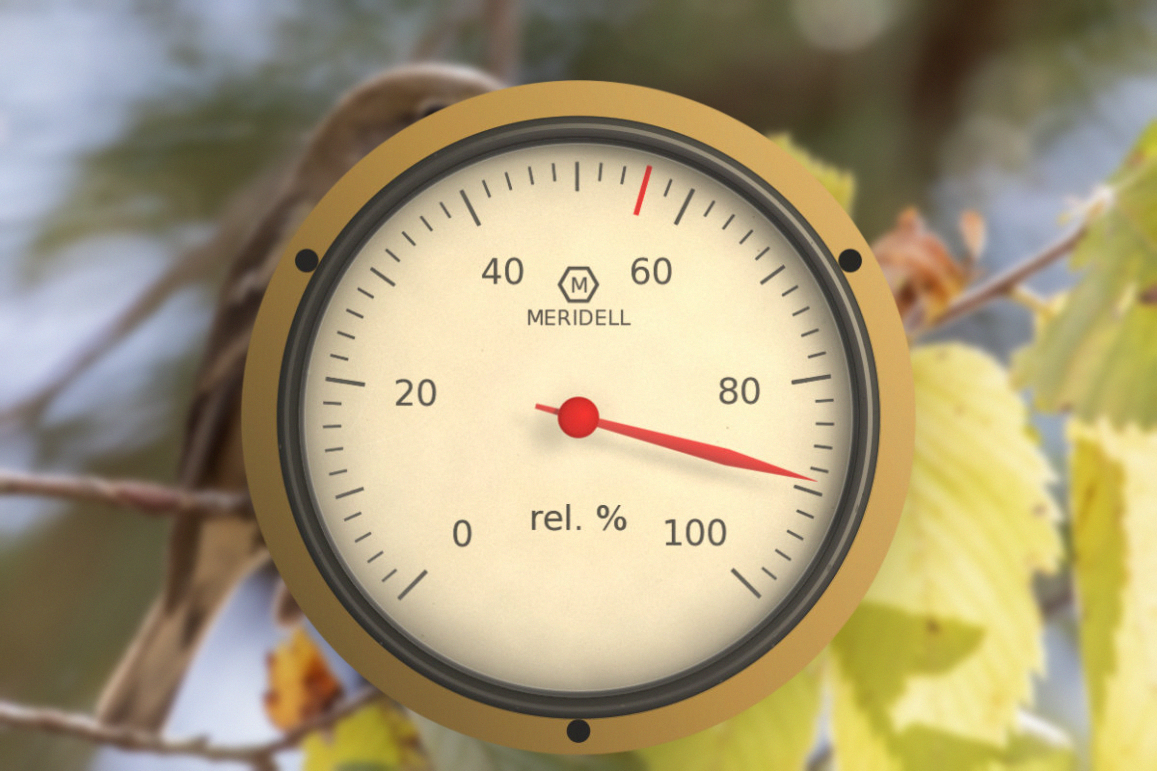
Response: 89 %
